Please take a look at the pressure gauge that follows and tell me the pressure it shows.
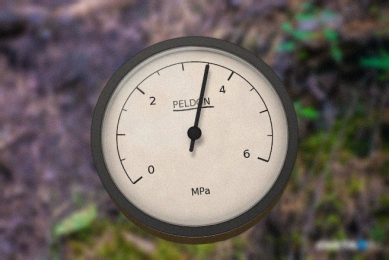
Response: 3.5 MPa
